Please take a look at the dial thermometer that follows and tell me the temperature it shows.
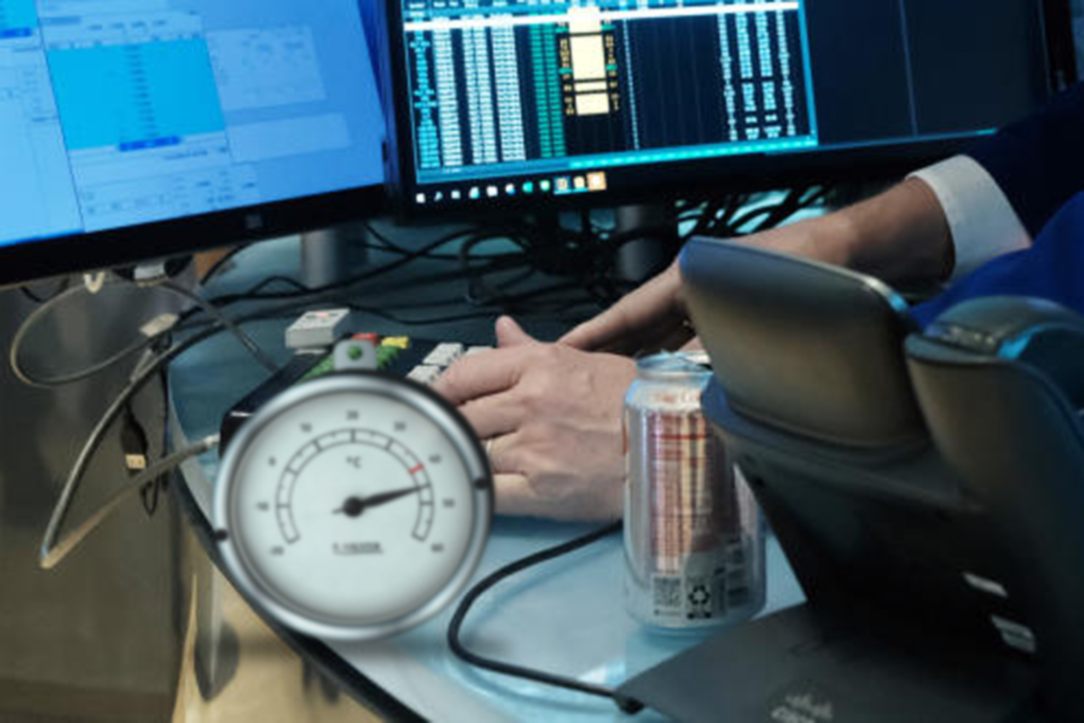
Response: 45 °C
